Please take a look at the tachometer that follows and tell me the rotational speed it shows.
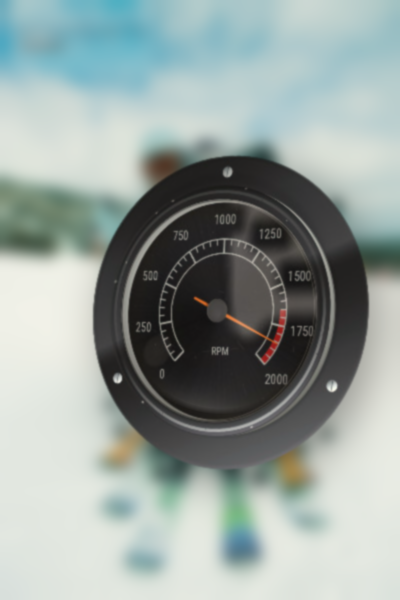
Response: 1850 rpm
